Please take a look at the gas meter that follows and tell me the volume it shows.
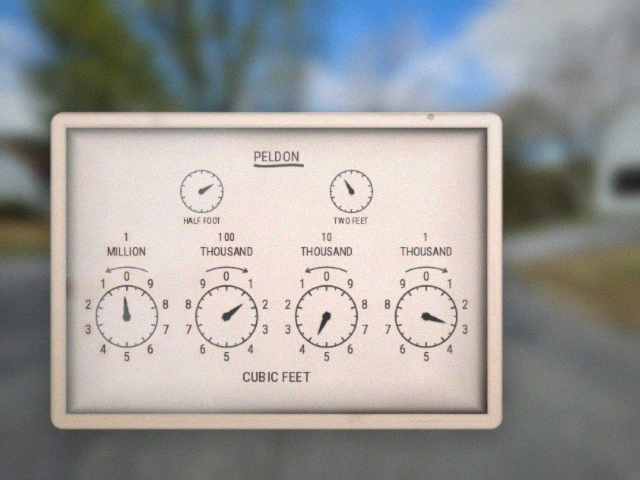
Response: 14300 ft³
